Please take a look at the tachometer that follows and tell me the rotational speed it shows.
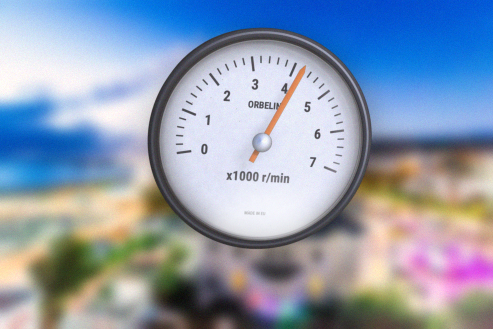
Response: 4200 rpm
